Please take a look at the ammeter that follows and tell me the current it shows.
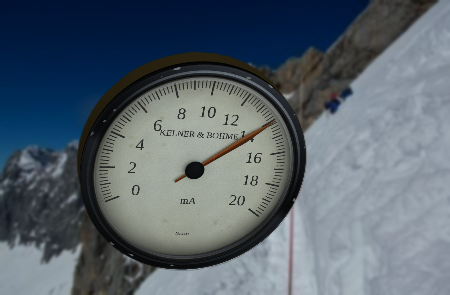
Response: 14 mA
